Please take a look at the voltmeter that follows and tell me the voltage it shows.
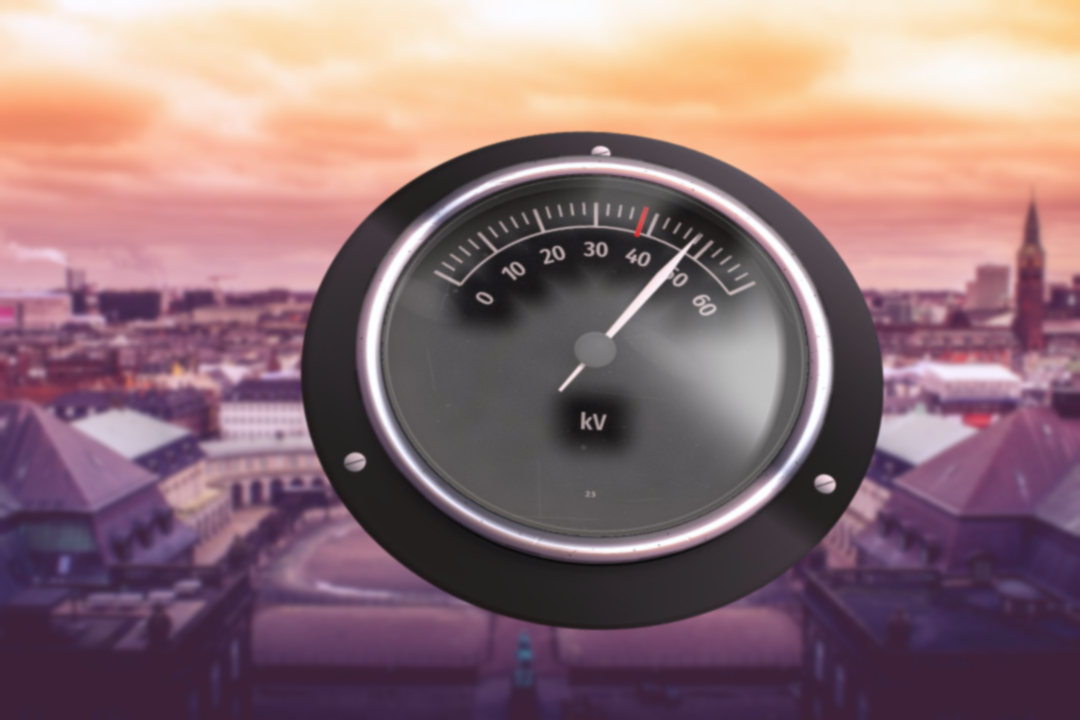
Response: 48 kV
